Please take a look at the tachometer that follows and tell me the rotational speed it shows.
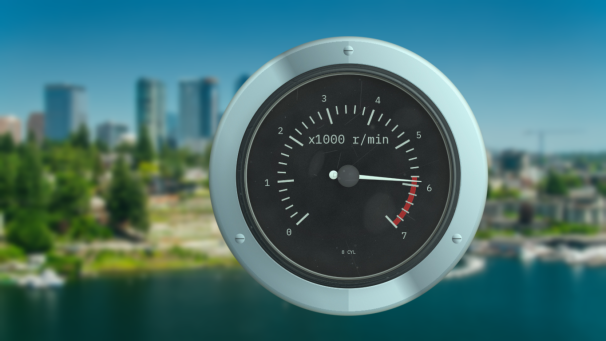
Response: 5900 rpm
